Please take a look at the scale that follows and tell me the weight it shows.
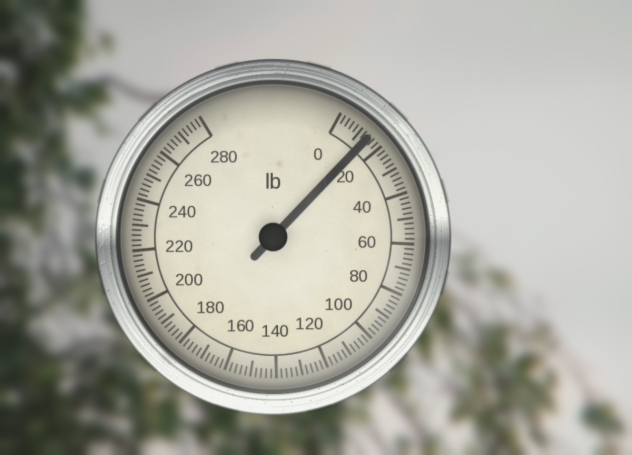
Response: 14 lb
